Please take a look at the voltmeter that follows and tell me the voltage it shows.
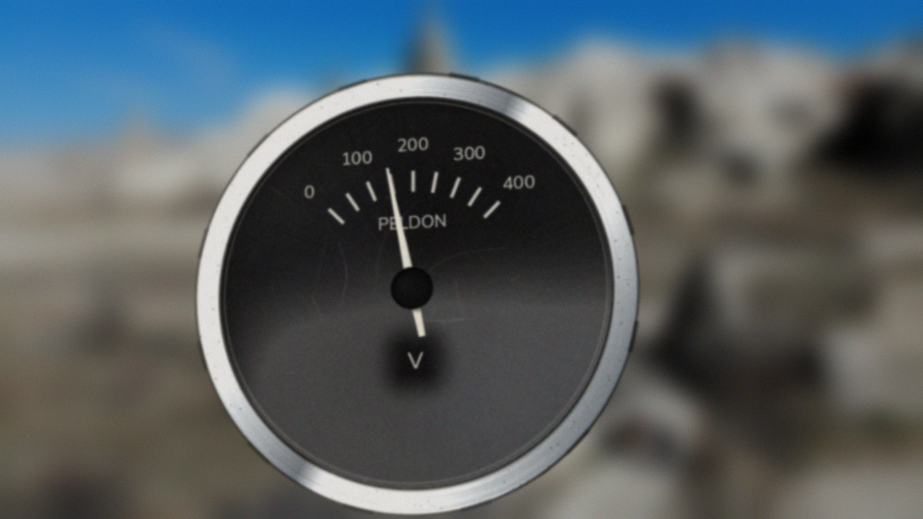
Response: 150 V
